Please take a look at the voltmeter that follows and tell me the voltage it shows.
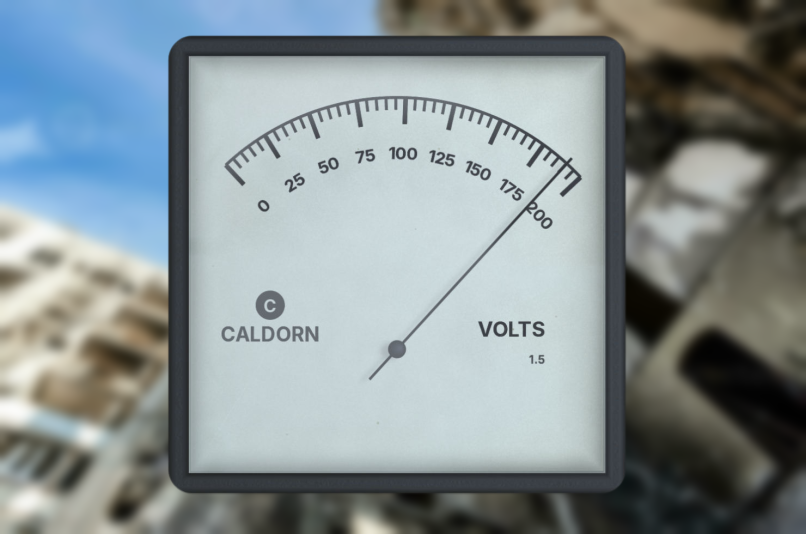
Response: 190 V
